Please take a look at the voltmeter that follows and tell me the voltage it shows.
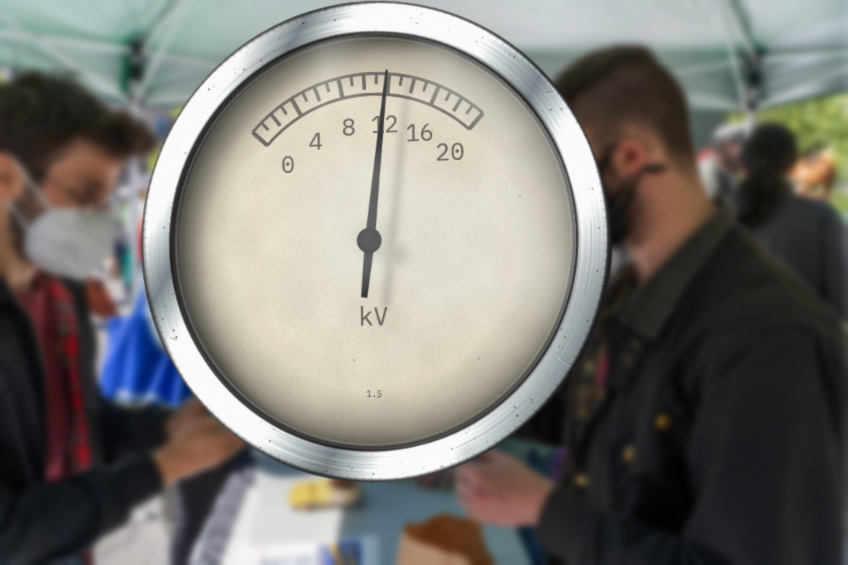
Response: 12 kV
